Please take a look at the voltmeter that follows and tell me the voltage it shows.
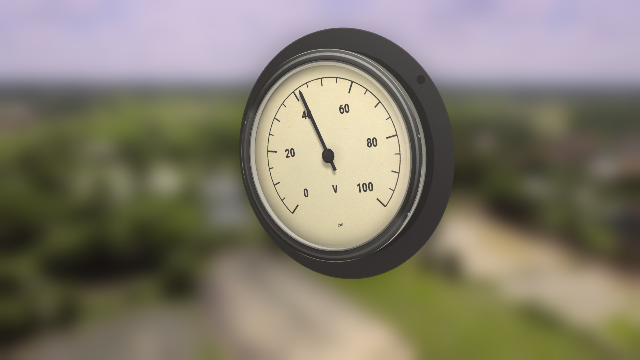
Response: 42.5 V
